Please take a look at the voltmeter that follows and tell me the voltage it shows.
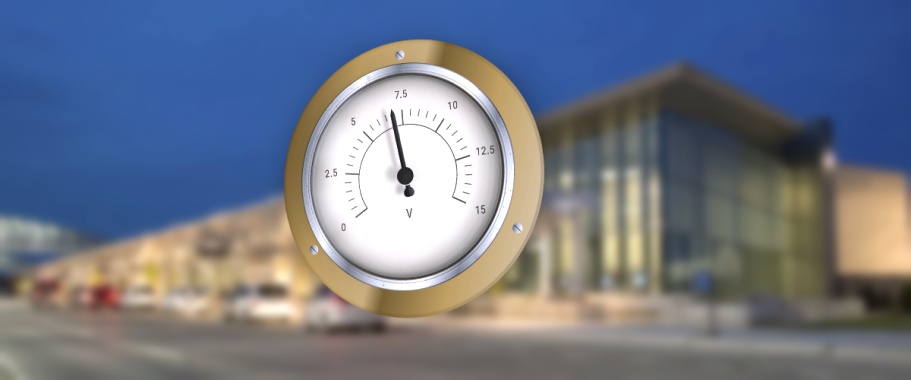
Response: 7 V
